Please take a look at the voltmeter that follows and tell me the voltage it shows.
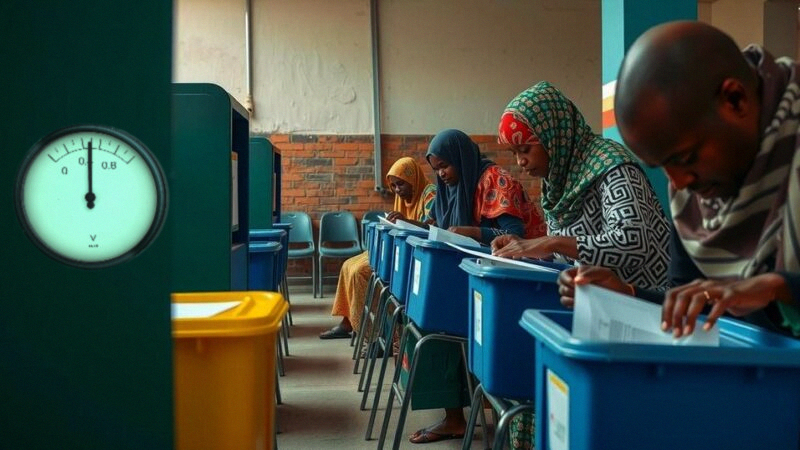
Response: 0.5 V
